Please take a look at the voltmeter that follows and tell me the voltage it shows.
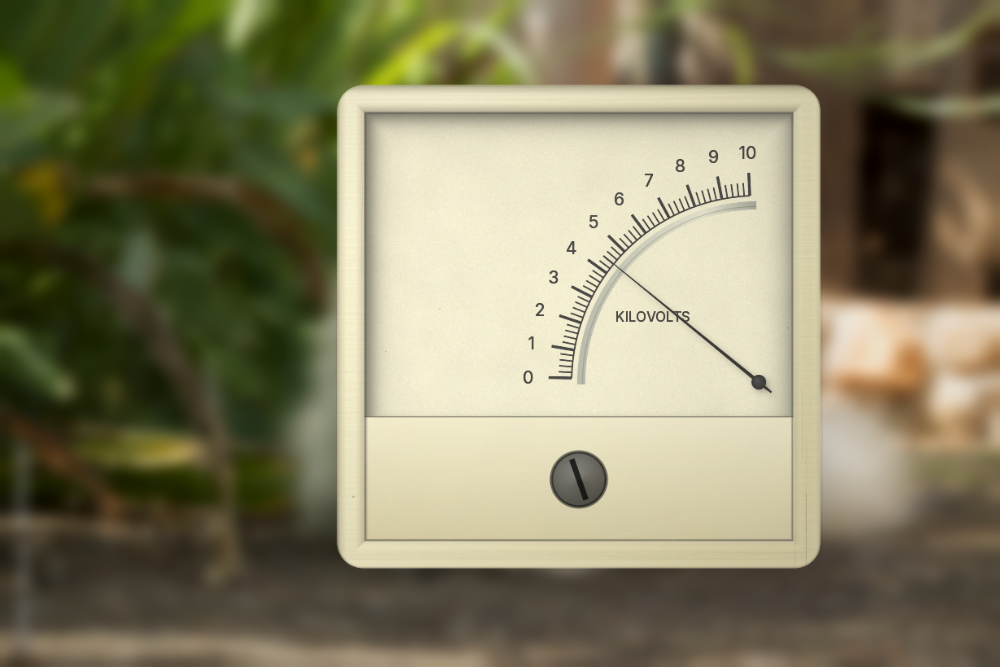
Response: 4.4 kV
